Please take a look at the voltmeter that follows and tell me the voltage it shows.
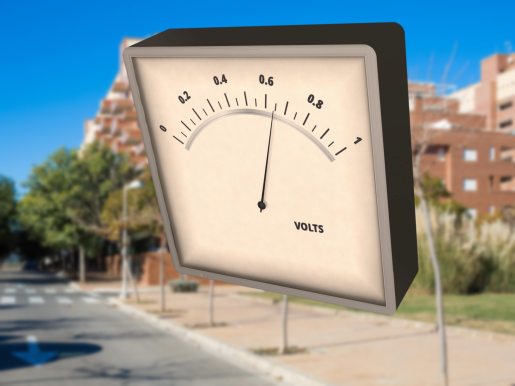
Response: 0.65 V
